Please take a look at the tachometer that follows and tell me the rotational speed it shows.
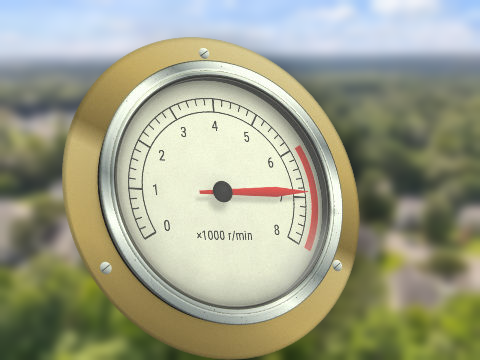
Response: 6900 rpm
